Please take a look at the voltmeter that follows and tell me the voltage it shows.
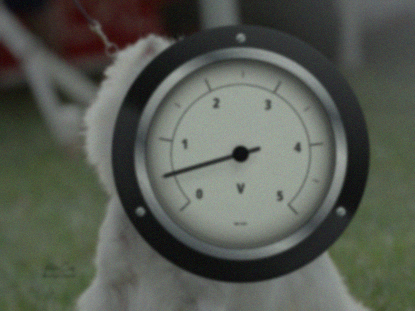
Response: 0.5 V
